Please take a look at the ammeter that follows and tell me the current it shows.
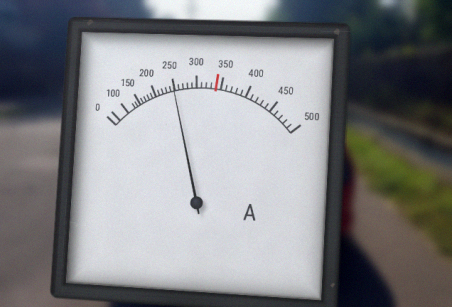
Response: 250 A
